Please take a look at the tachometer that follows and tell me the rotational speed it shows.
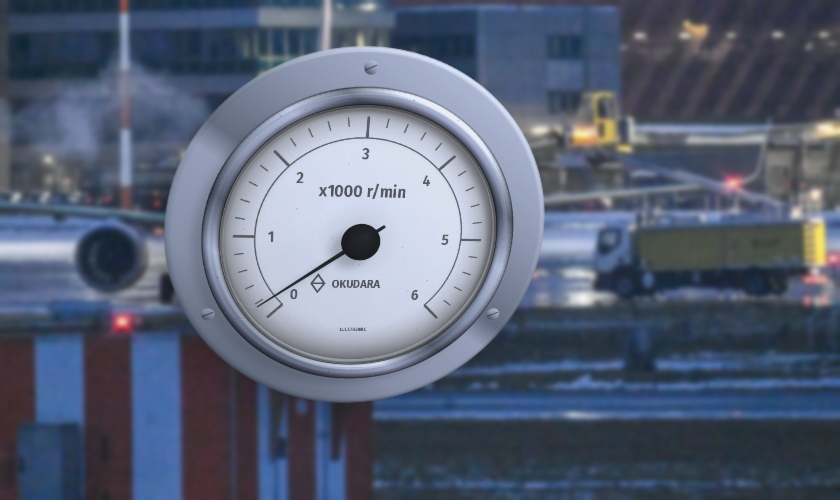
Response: 200 rpm
